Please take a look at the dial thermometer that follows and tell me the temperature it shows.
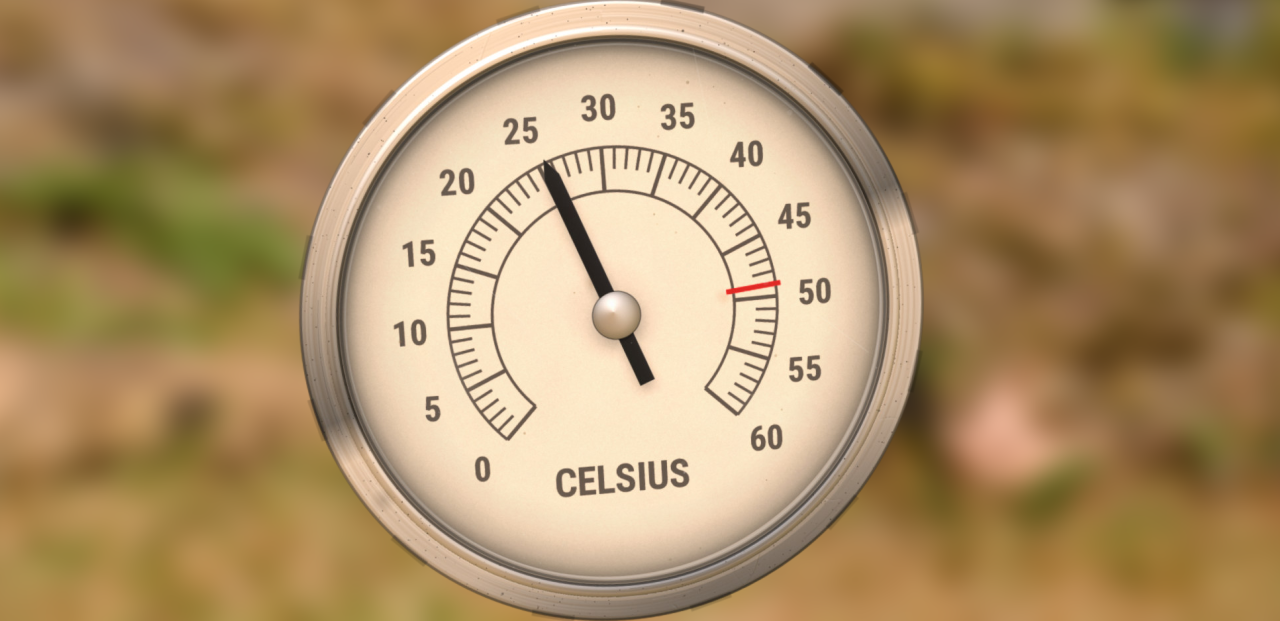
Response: 25.5 °C
